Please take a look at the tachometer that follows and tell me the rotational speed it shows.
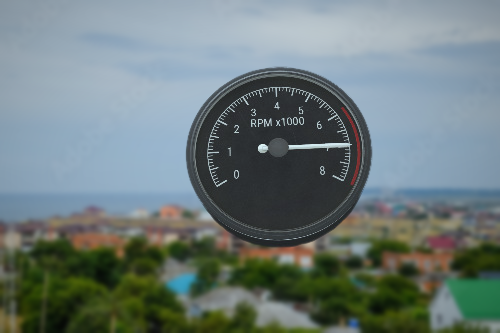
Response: 7000 rpm
